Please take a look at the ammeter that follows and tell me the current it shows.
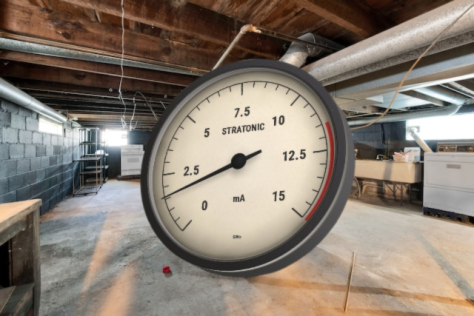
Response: 1.5 mA
